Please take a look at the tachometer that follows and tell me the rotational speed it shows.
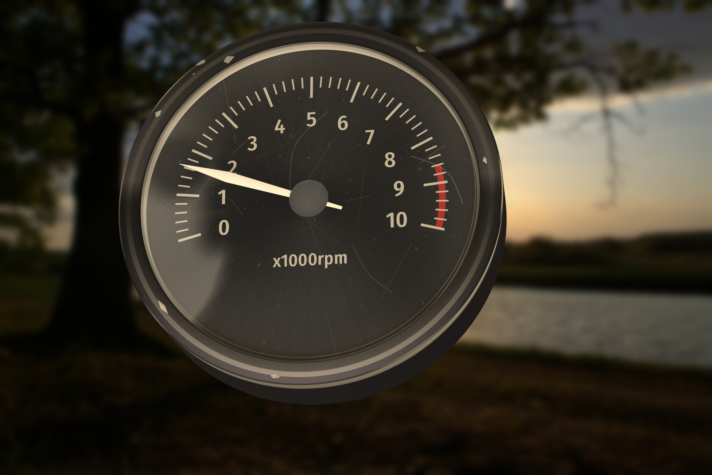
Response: 1600 rpm
